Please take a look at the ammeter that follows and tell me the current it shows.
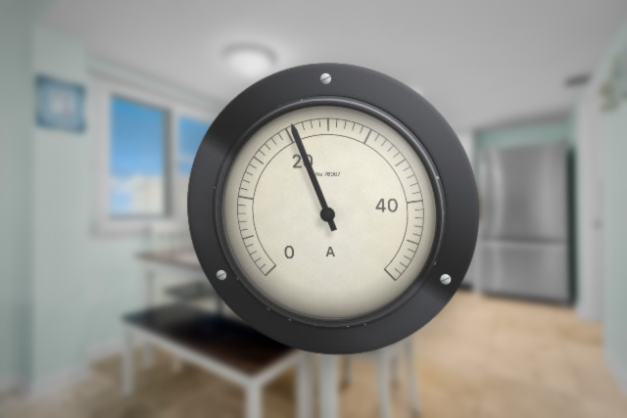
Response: 21 A
